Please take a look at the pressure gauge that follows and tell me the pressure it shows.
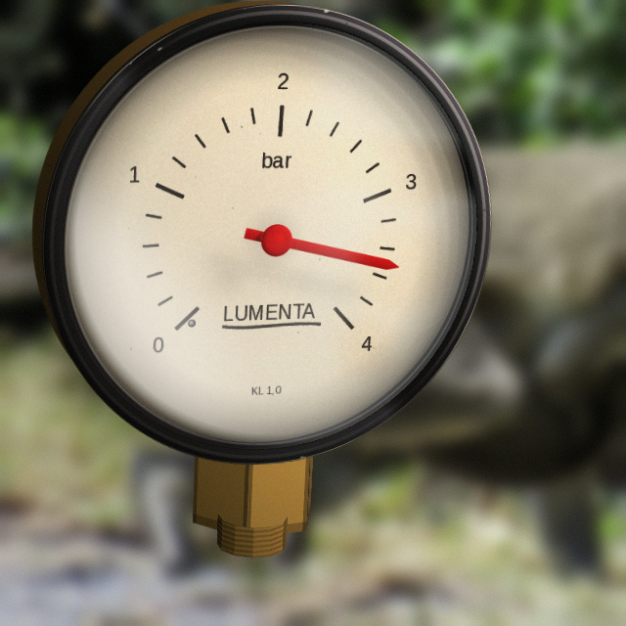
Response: 3.5 bar
